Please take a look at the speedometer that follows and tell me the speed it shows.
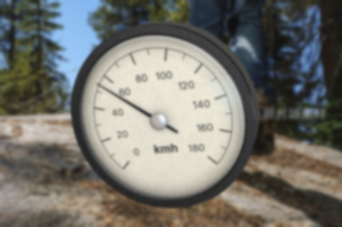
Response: 55 km/h
